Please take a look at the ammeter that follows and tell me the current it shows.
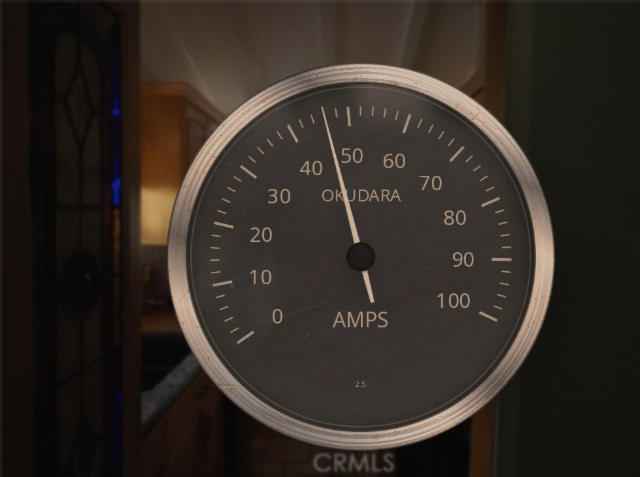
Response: 46 A
